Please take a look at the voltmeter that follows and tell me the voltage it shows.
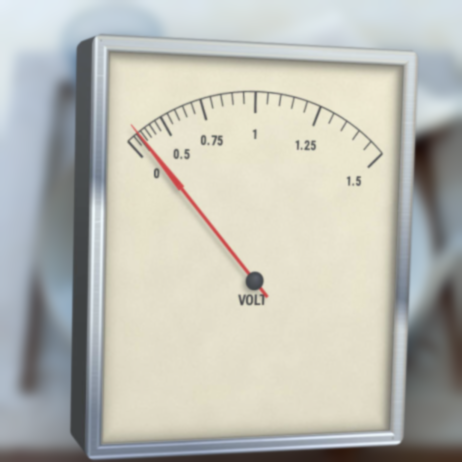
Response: 0.25 V
